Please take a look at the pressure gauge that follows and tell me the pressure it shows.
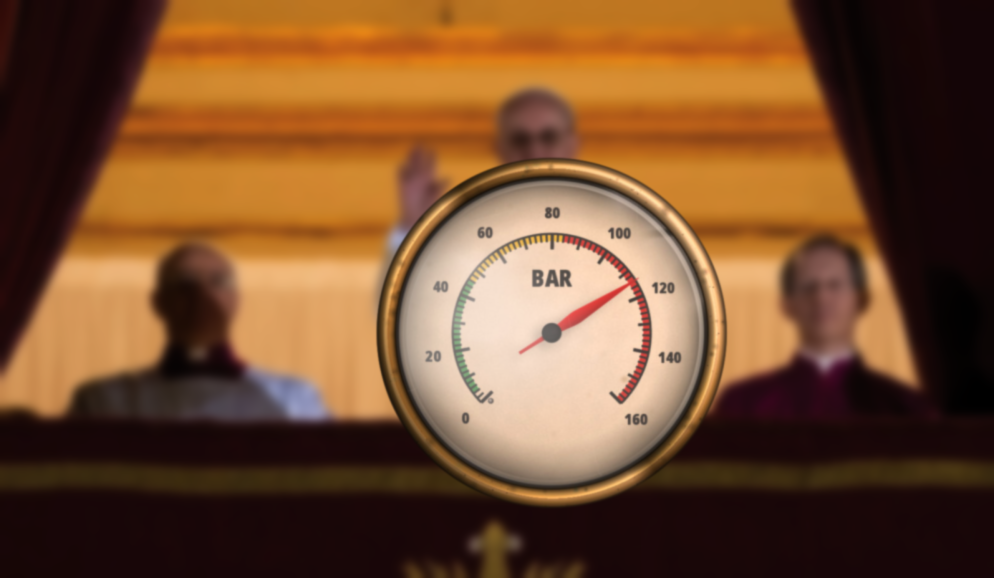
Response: 114 bar
